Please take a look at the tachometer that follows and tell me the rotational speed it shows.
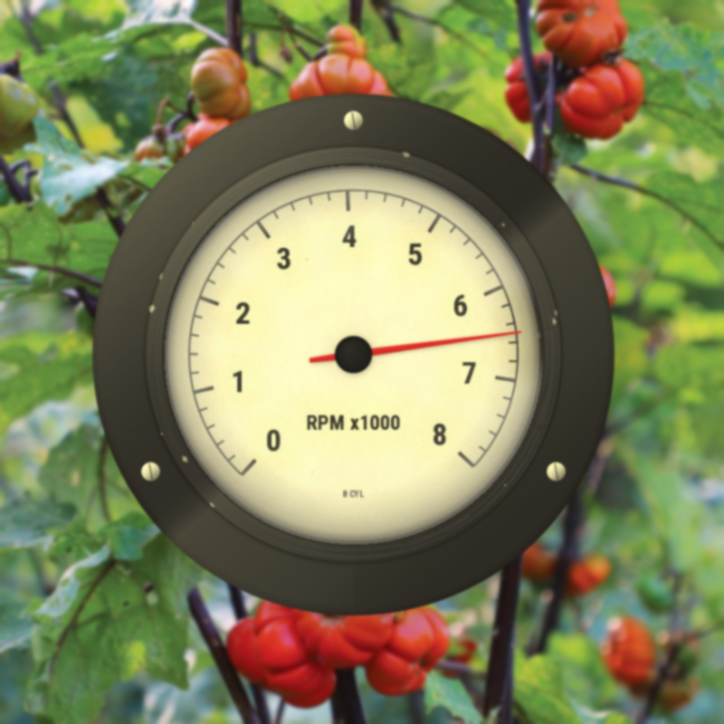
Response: 6500 rpm
